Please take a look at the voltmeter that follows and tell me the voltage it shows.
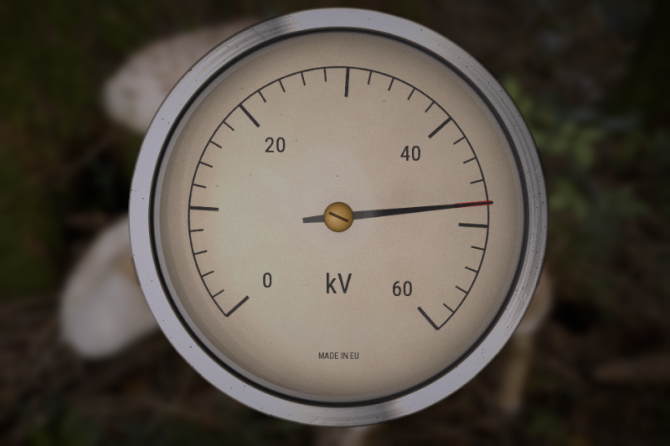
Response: 48 kV
